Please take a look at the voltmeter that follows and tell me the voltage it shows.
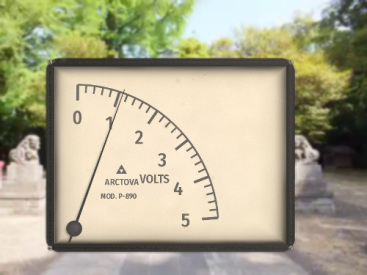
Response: 1.1 V
